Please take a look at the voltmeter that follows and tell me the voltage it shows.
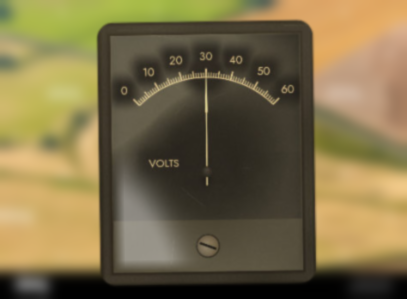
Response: 30 V
